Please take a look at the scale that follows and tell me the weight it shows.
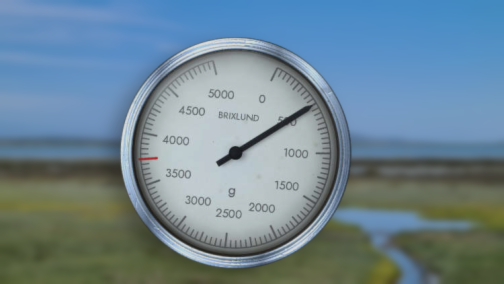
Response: 500 g
